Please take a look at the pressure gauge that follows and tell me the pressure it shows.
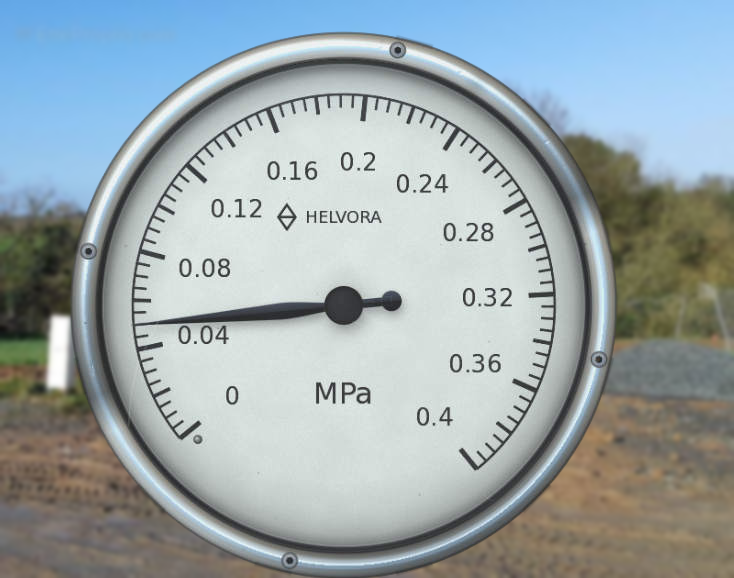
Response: 0.05 MPa
